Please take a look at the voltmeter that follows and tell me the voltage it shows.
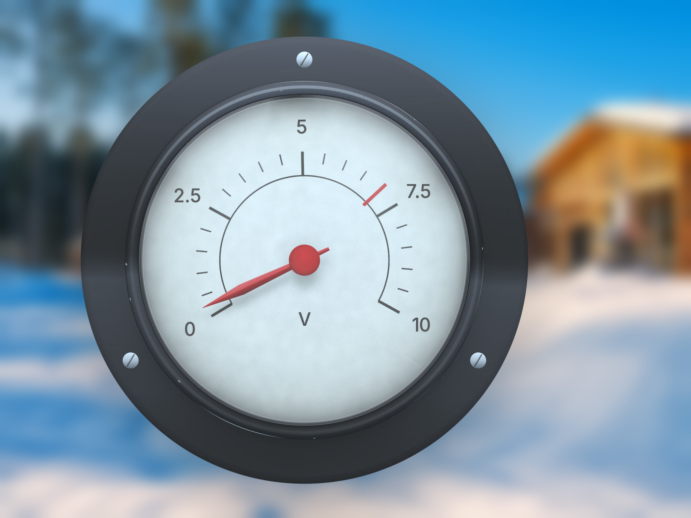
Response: 0.25 V
